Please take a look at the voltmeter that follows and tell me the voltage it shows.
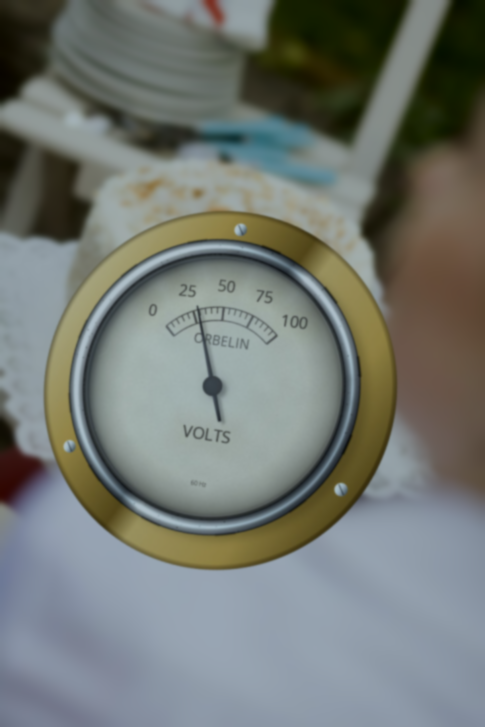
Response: 30 V
